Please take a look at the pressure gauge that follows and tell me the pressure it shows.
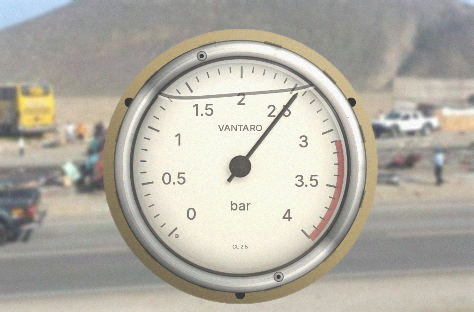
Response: 2.55 bar
